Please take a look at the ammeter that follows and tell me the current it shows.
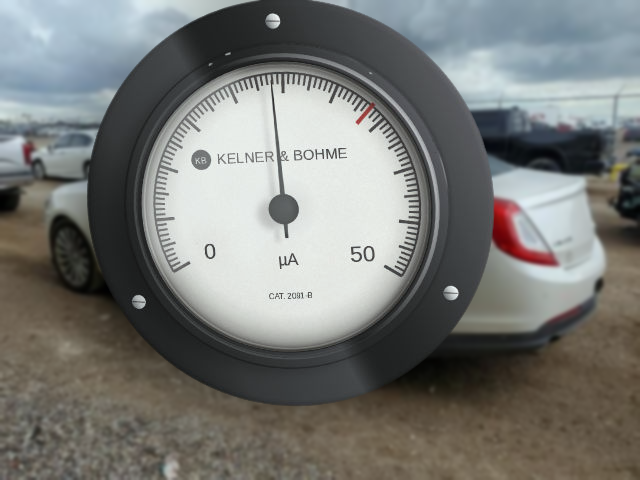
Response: 24 µA
